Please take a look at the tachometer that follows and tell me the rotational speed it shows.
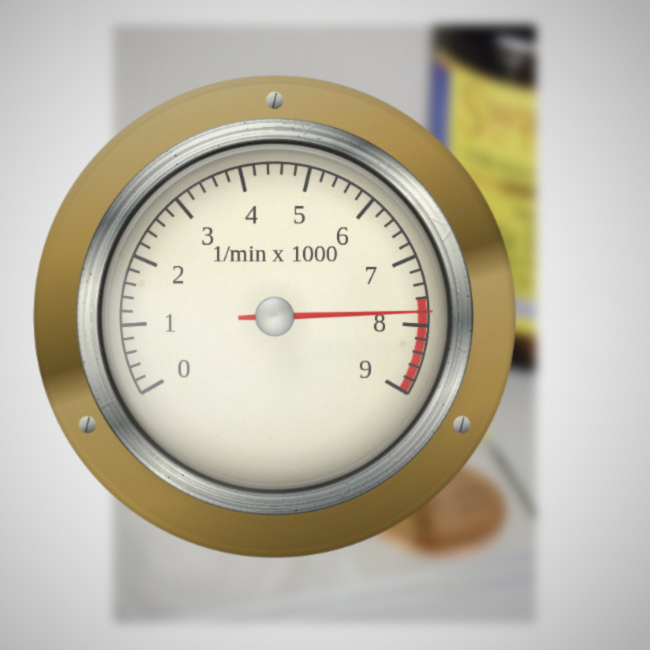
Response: 7800 rpm
